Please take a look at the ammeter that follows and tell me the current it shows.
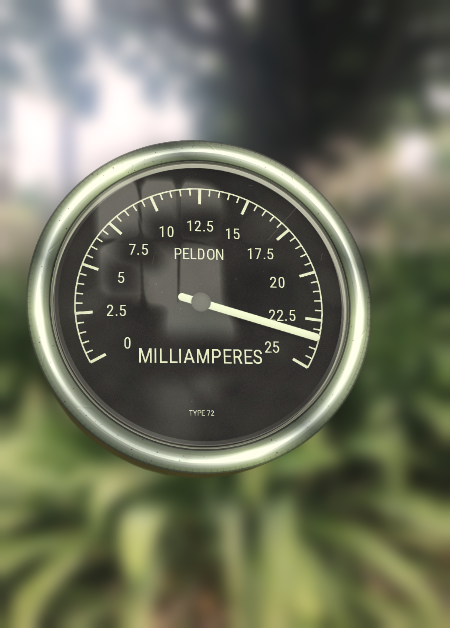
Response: 23.5 mA
